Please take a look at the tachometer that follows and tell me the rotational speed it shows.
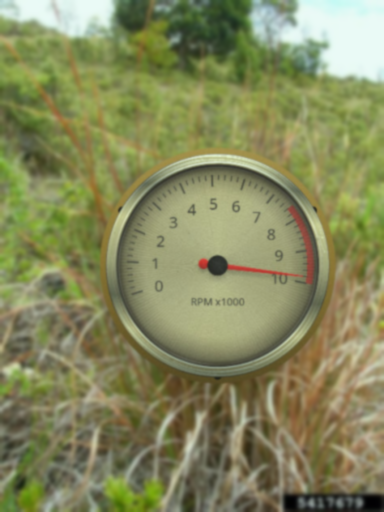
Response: 9800 rpm
